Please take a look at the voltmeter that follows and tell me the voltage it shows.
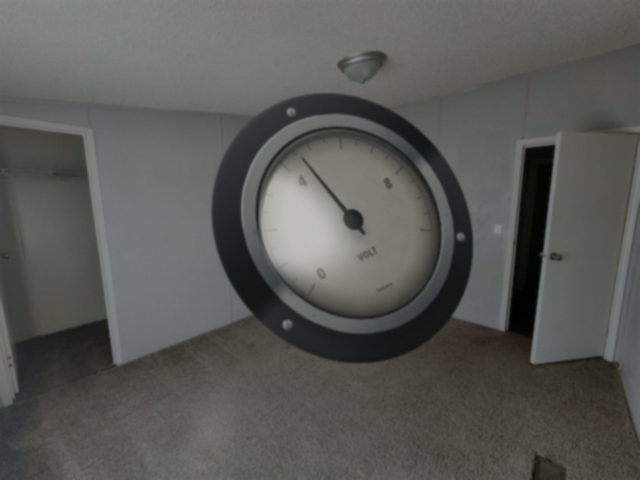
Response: 4.5 V
